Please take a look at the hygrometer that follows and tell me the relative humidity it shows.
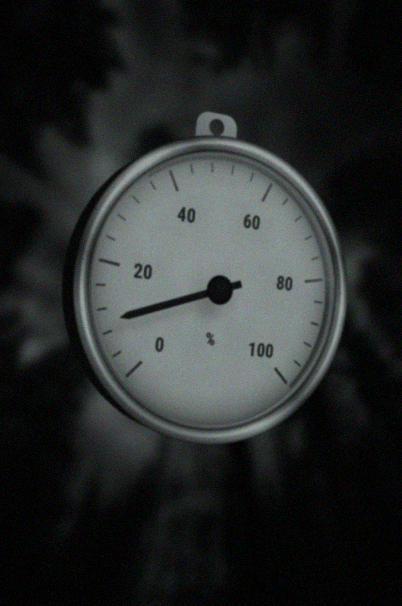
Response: 10 %
